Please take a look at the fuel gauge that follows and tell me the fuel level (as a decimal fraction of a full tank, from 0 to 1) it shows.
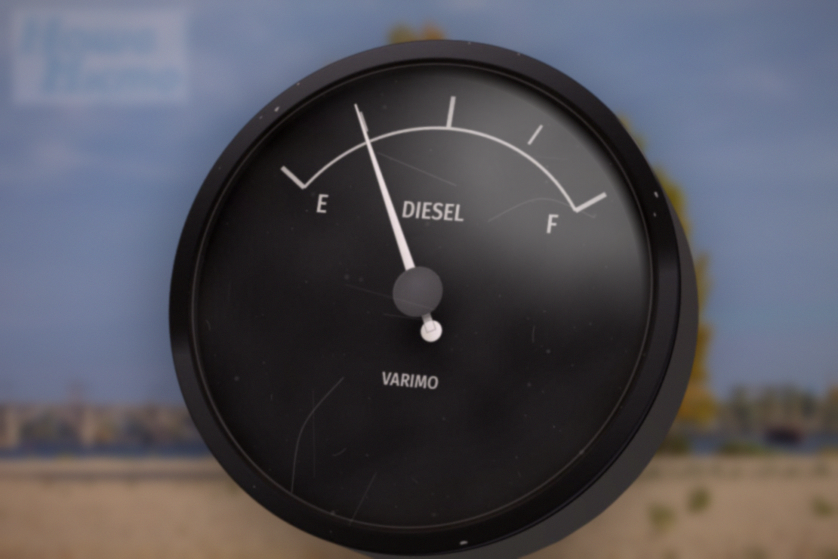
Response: 0.25
